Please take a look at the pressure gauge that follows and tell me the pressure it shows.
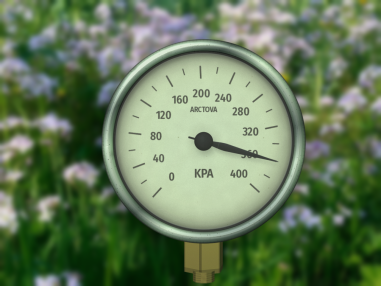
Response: 360 kPa
